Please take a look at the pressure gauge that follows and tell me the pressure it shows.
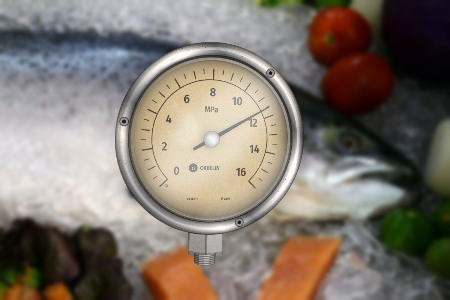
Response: 11.5 MPa
